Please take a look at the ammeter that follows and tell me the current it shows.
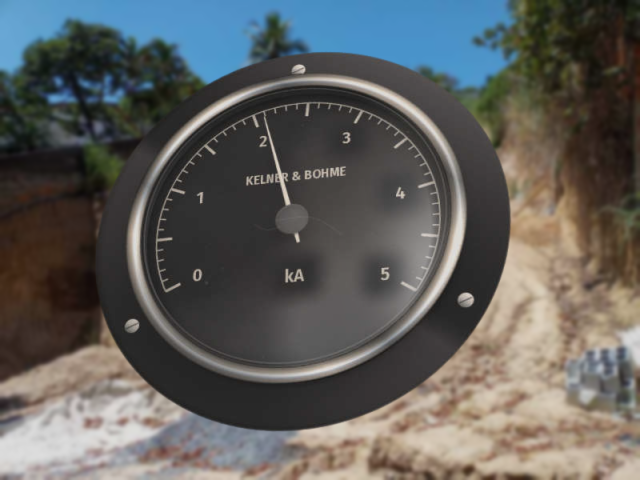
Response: 2.1 kA
